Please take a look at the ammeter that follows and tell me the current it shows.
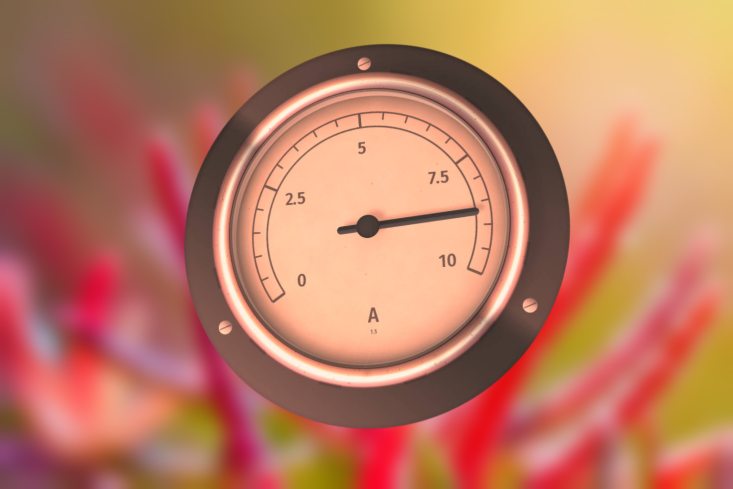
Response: 8.75 A
